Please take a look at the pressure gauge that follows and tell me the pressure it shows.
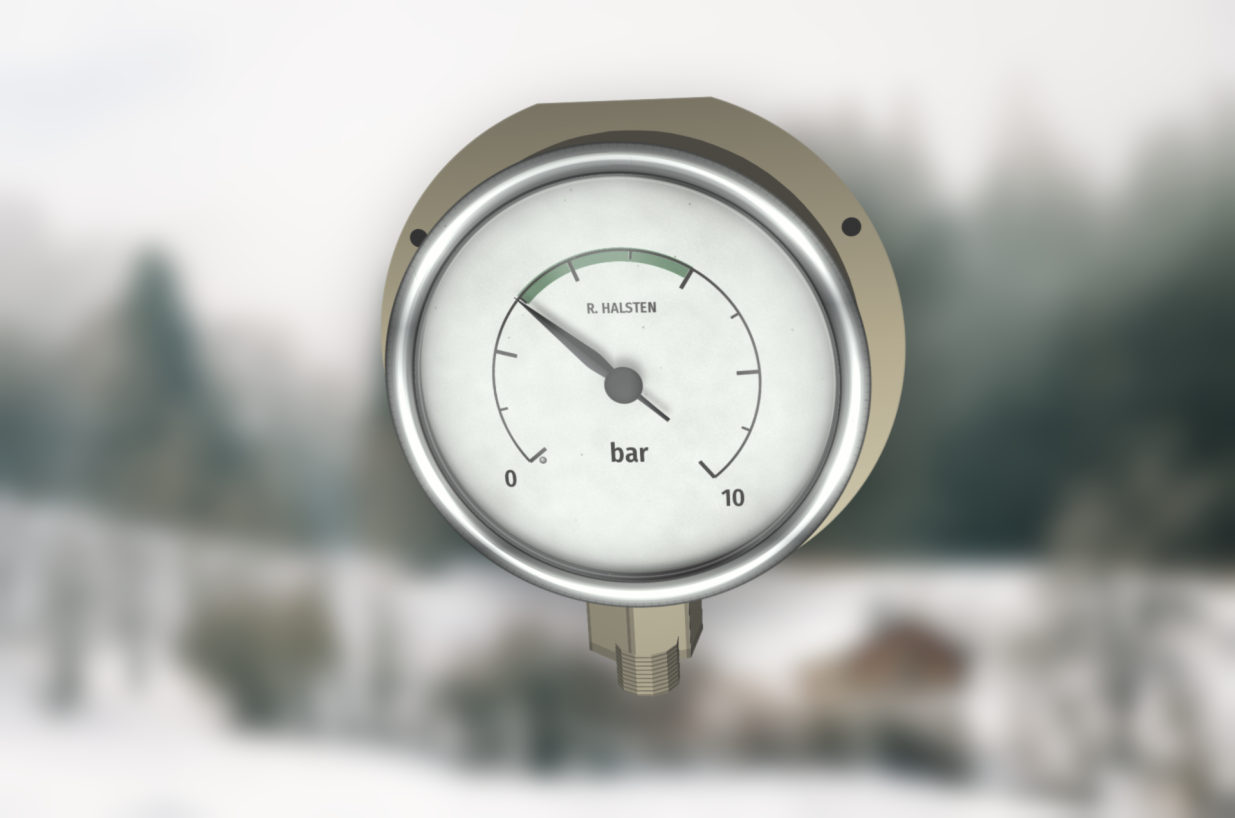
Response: 3 bar
